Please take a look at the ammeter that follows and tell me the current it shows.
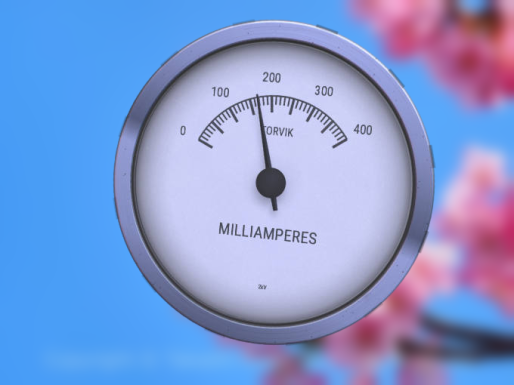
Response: 170 mA
